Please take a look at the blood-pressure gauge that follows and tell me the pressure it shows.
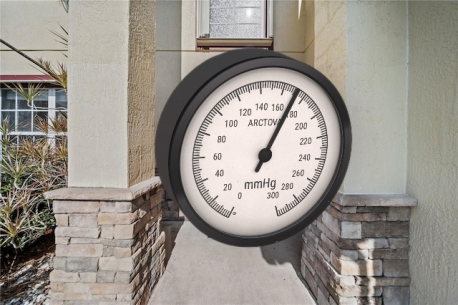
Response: 170 mmHg
